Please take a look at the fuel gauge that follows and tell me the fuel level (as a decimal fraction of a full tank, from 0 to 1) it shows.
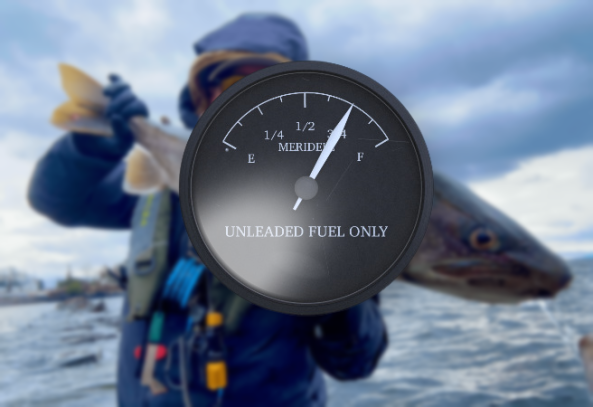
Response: 0.75
